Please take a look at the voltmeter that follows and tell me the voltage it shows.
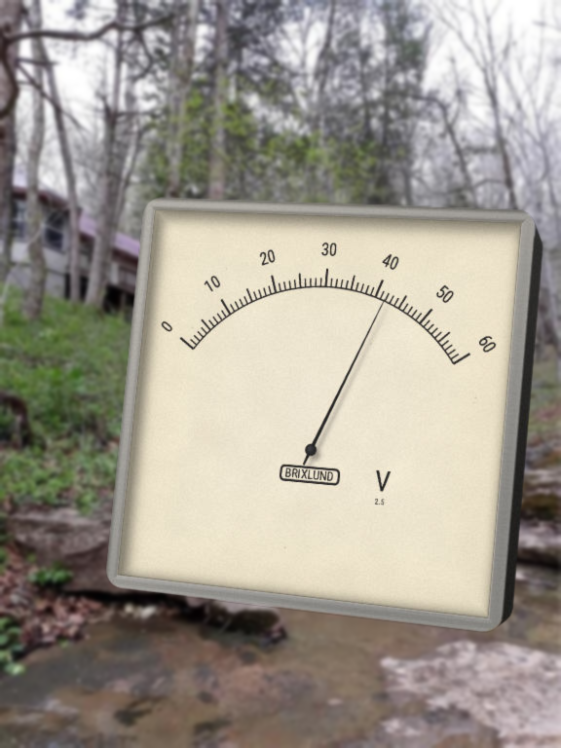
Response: 42 V
